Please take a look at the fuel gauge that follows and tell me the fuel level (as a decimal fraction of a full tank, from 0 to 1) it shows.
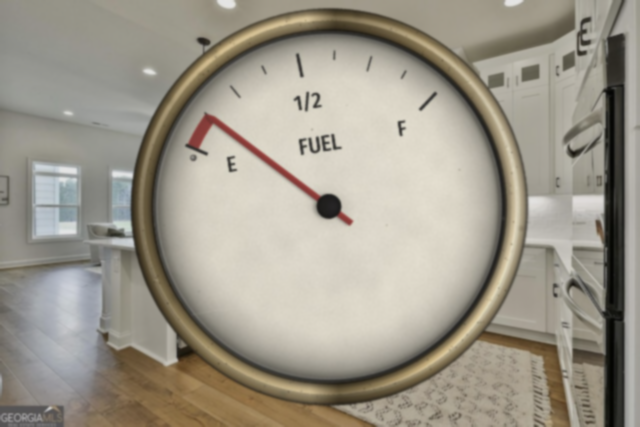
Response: 0.125
